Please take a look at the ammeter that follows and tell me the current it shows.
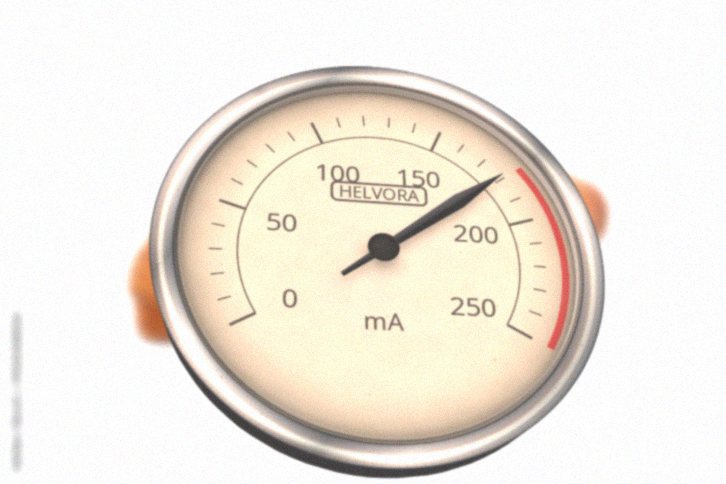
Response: 180 mA
